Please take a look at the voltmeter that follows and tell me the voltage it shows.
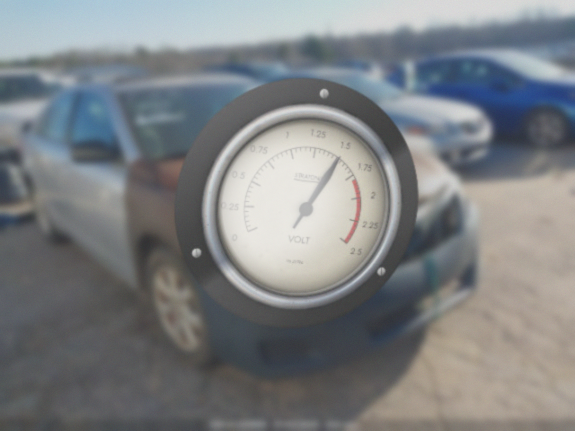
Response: 1.5 V
